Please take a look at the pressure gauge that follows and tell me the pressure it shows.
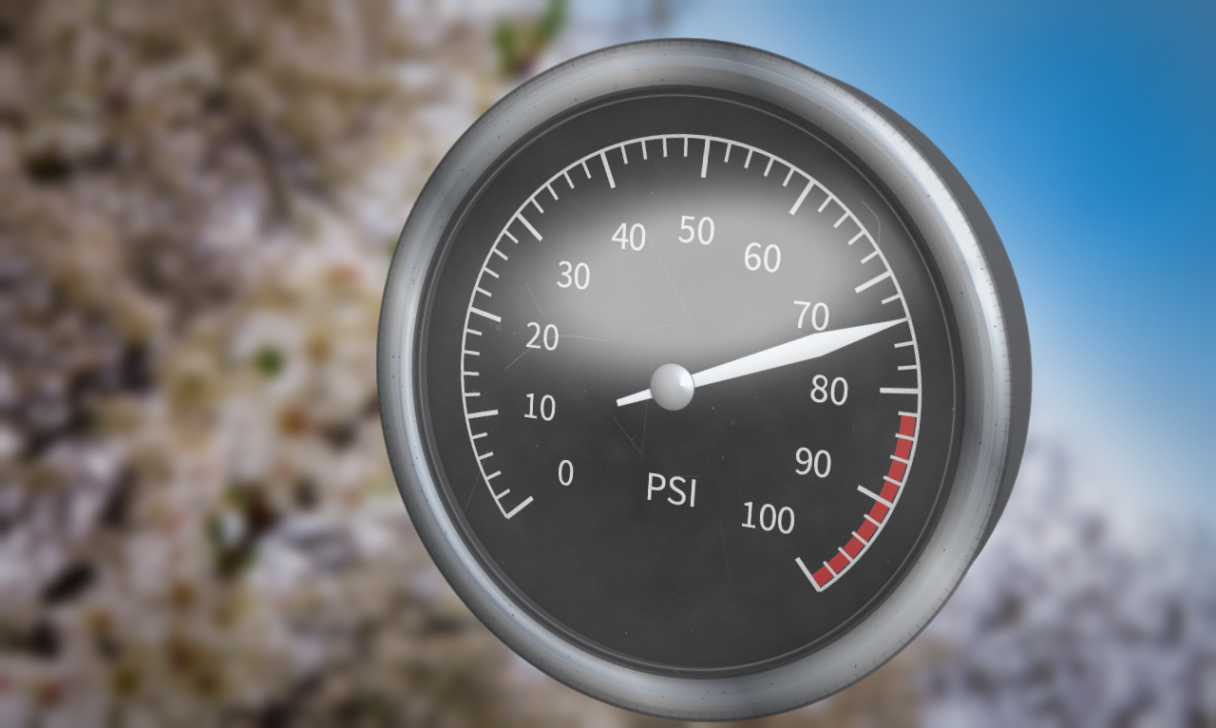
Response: 74 psi
